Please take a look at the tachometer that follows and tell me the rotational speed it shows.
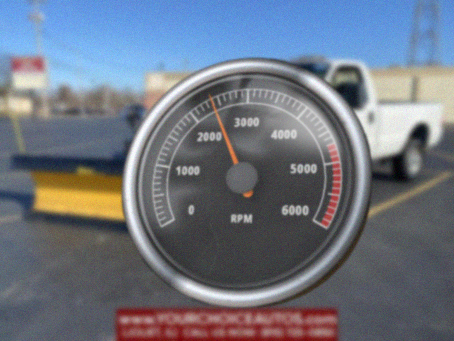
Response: 2400 rpm
